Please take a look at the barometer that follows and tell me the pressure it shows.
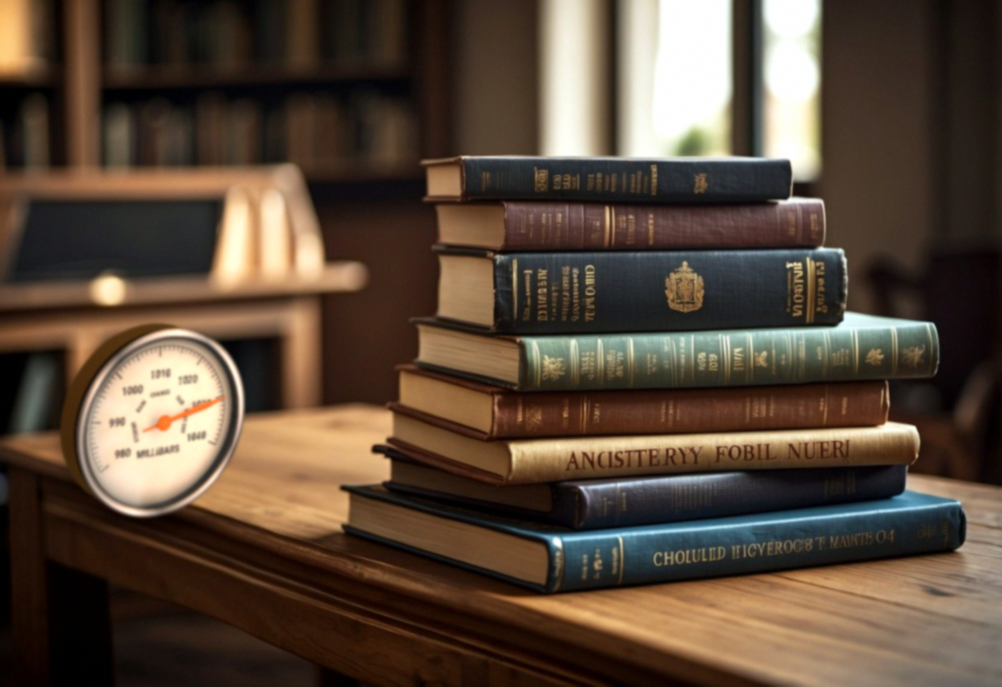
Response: 1030 mbar
